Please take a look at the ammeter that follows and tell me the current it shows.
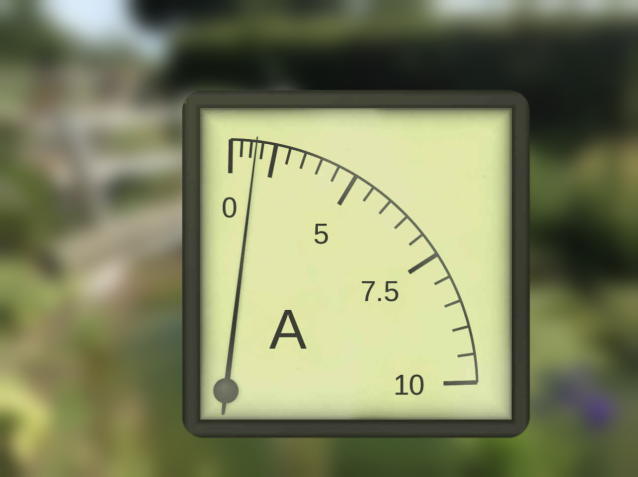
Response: 1.75 A
